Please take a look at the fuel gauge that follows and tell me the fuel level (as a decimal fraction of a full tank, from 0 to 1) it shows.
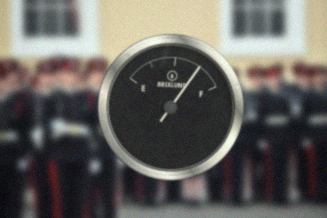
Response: 0.75
